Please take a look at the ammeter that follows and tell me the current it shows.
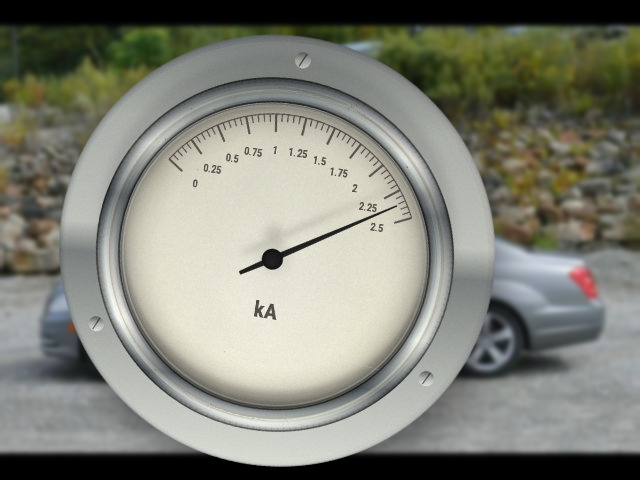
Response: 2.35 kA
